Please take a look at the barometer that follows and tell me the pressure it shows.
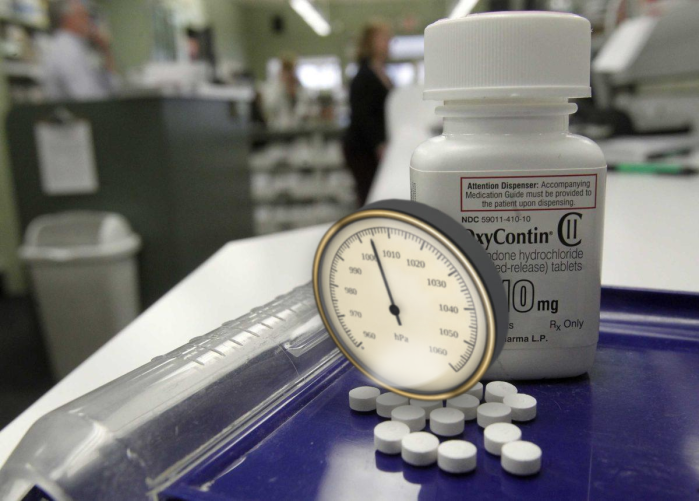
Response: 1005 hPa
